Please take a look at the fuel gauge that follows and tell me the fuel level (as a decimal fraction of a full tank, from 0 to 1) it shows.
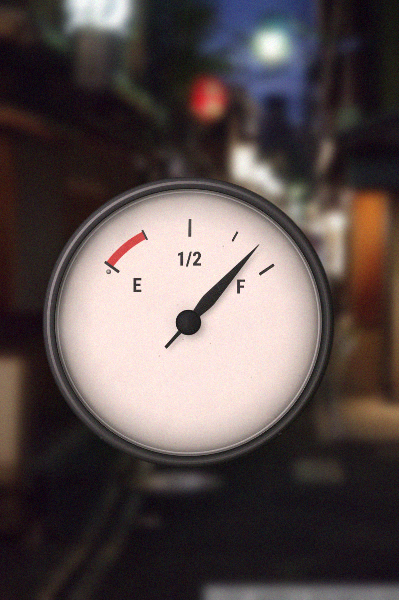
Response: 0.875
